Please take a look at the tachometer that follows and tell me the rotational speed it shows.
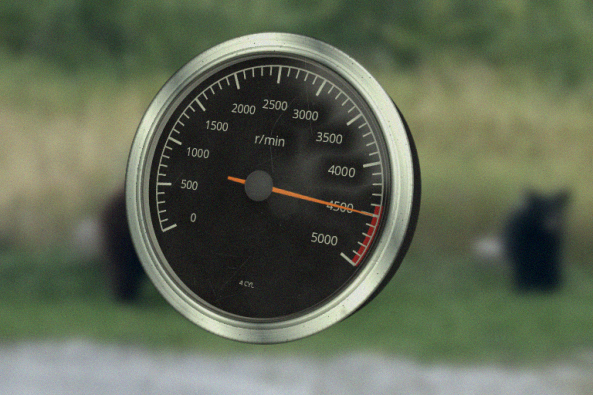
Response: 4500 rpm
